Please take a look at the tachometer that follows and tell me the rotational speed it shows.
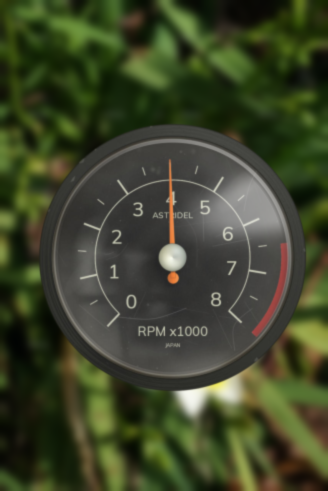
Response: 4000 rpm
